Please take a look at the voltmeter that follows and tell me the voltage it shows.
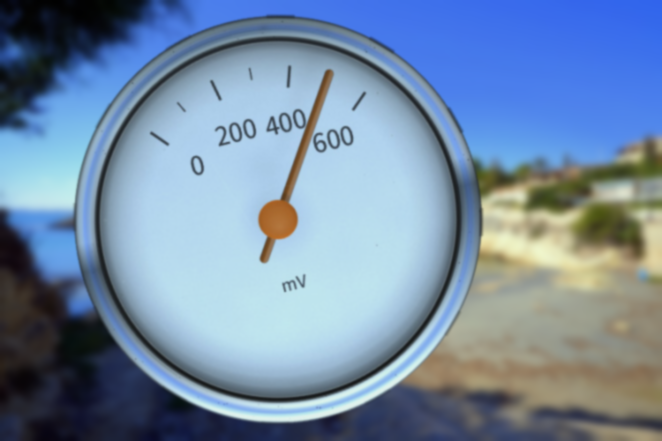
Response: 500 mV
